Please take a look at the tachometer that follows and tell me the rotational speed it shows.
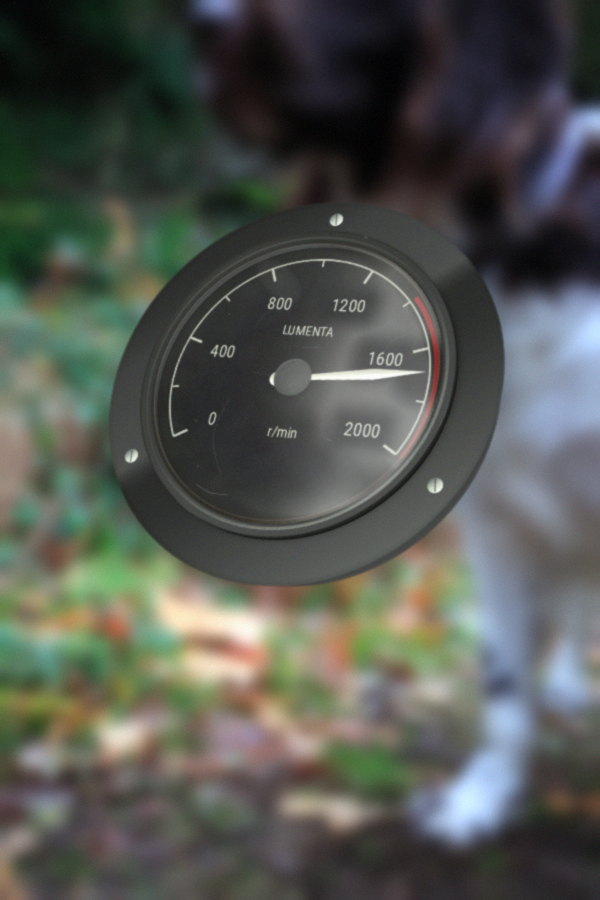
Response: 1700 rpm
